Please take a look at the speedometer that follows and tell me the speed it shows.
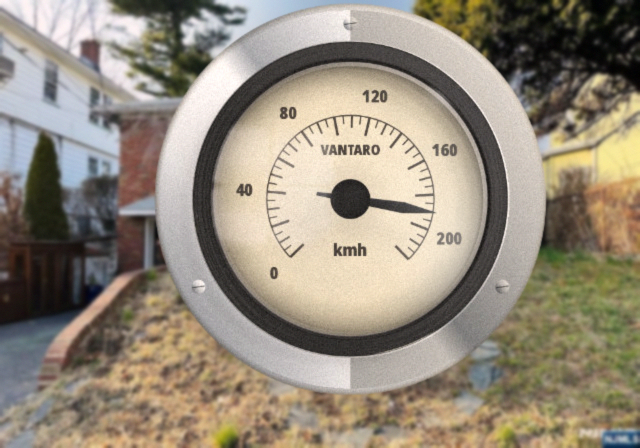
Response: 190 km/h
